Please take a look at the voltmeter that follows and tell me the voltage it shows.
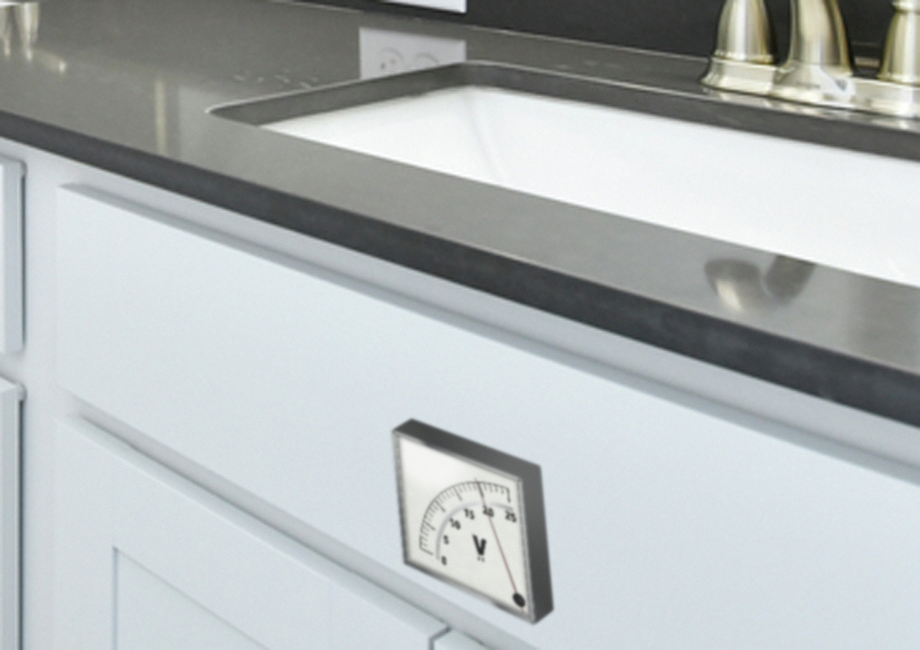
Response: 20 V
